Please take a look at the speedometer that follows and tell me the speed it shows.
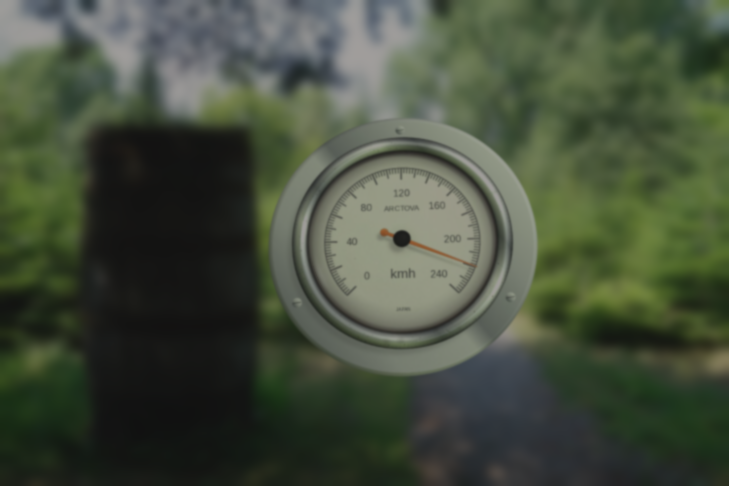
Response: 220 km/h
